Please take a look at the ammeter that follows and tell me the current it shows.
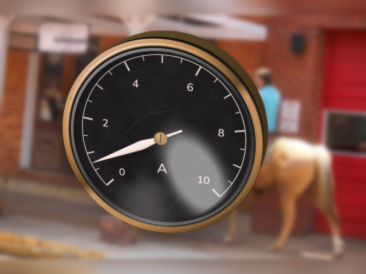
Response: 0.75 A
